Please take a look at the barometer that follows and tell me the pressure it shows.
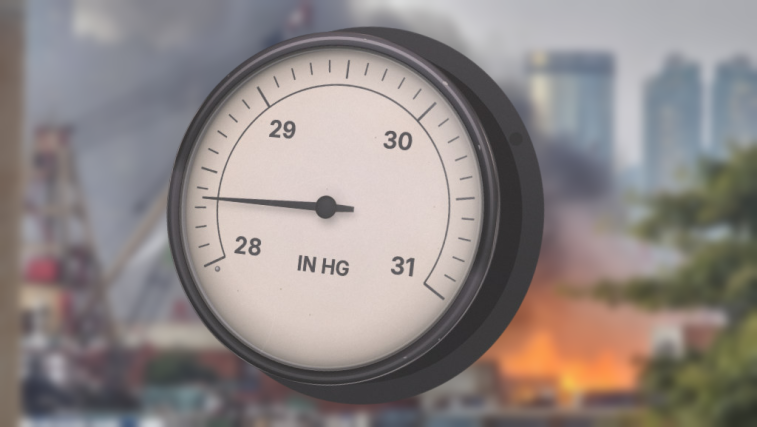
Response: 28.35 inHg
